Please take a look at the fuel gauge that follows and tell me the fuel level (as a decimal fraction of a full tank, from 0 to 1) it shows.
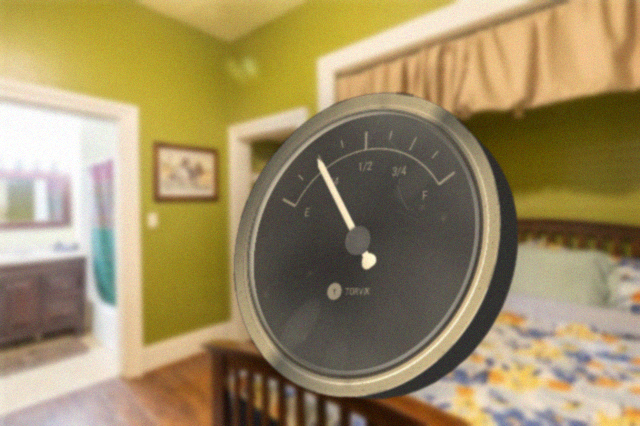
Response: 0.25
